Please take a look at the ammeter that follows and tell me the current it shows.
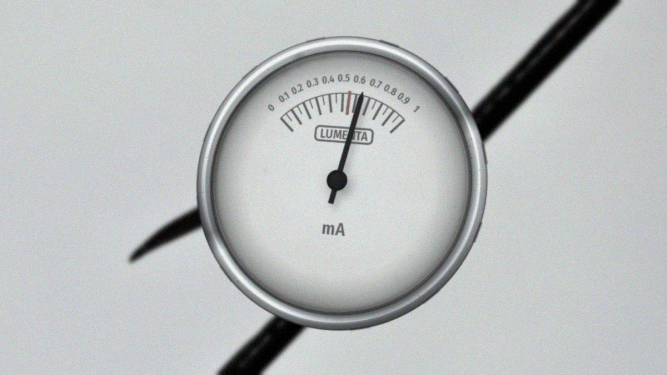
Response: 0.65 mA
